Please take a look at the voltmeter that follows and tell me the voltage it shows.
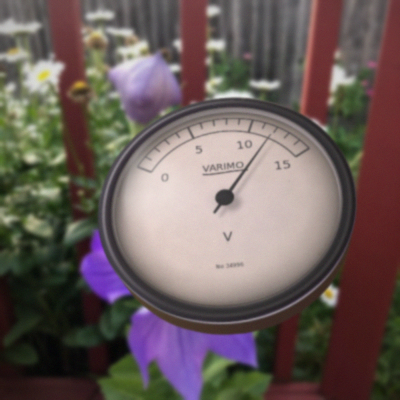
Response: 12 V
